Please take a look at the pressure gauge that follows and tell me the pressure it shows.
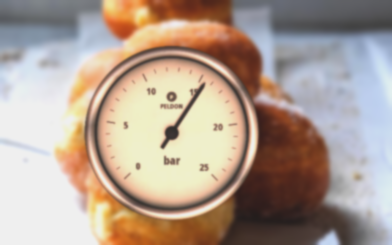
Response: 15.5 bar
